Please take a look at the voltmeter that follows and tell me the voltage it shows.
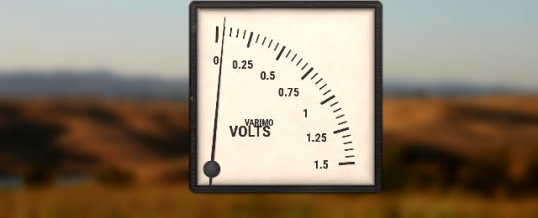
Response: 0.05 V
